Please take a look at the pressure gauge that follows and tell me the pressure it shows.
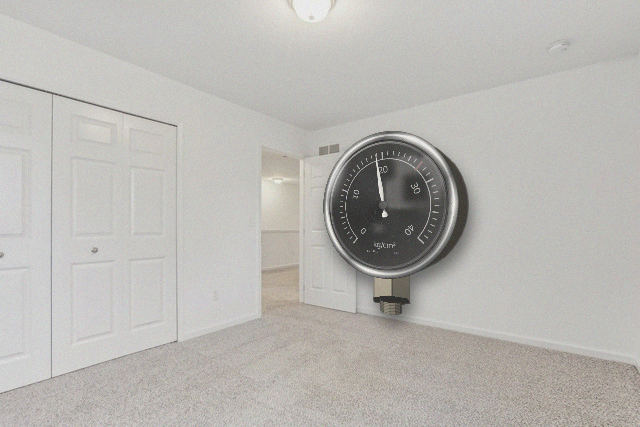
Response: 19 kg/cm²
